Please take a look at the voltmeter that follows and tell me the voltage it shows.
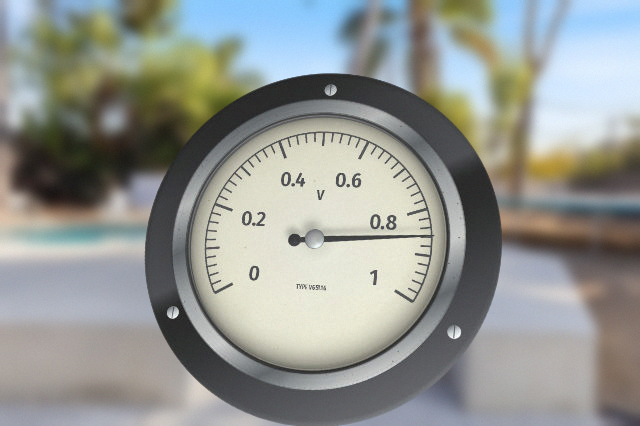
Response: 0.86 V
